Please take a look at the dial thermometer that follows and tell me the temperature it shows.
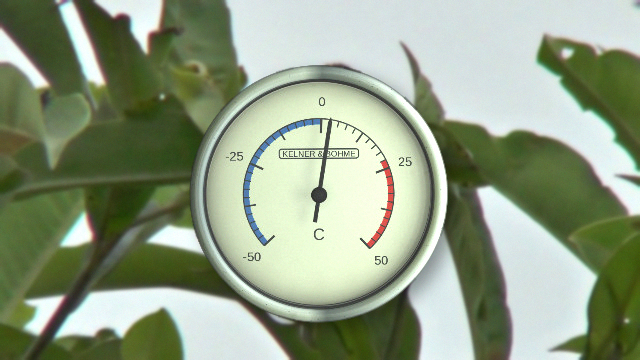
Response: 2.5 °C
